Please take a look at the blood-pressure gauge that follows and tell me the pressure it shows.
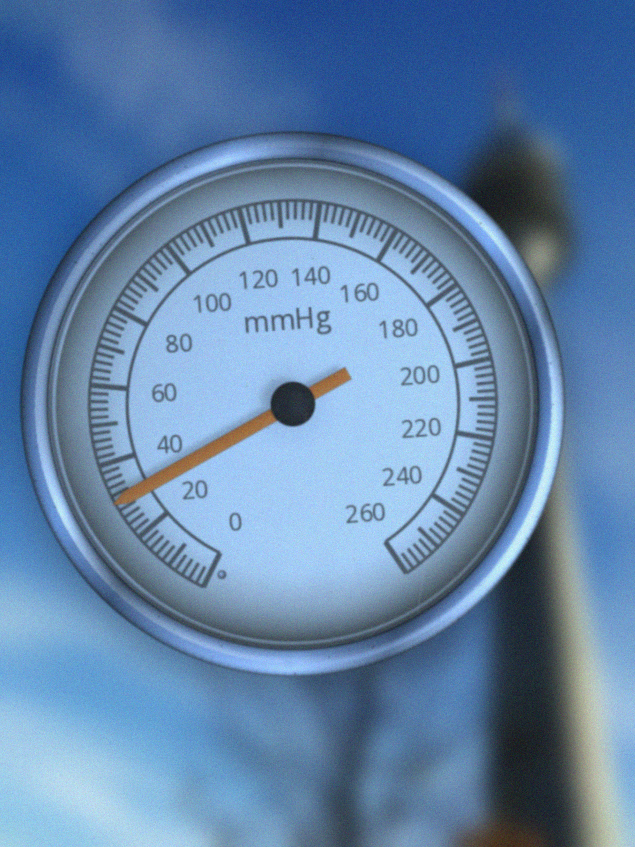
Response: 30 mmHg
